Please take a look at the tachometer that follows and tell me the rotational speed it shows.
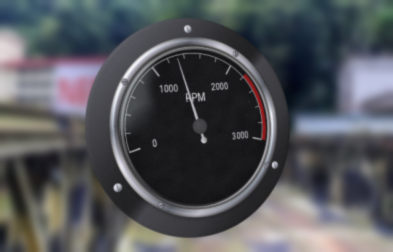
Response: 1300 rpm
